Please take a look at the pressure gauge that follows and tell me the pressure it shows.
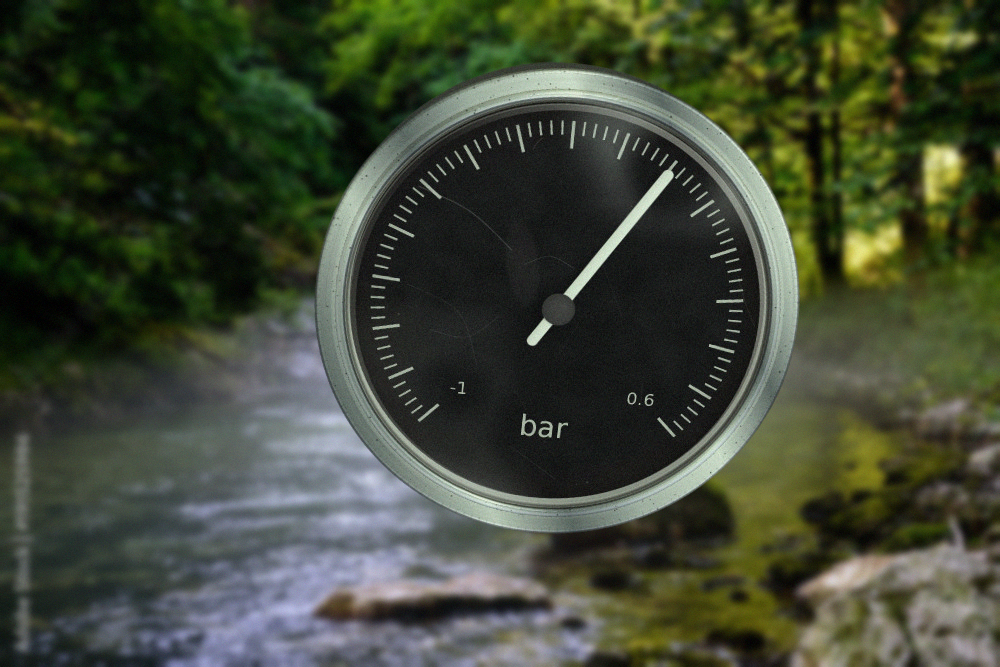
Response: 0 bar
